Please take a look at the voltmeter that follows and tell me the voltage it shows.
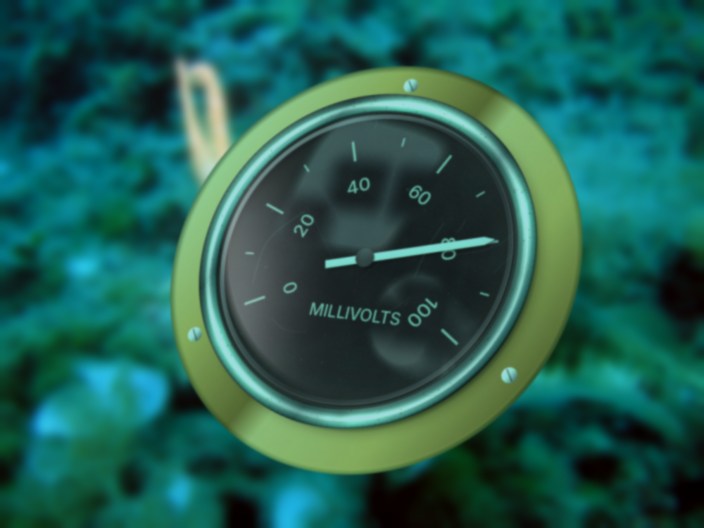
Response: 80 mV
